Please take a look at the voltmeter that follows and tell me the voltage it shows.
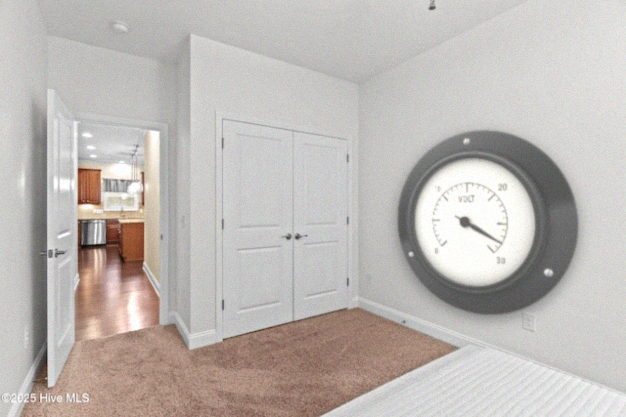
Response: 28 V
